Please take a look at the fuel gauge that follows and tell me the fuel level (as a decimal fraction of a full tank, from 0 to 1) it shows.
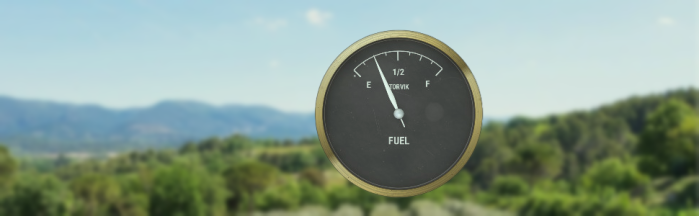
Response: 0.25
